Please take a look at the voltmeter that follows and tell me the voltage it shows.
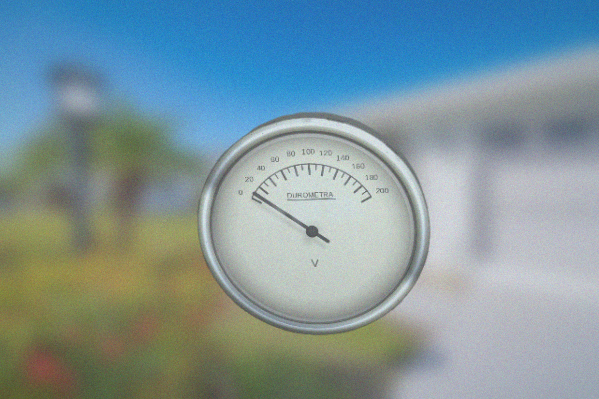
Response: 10 V
